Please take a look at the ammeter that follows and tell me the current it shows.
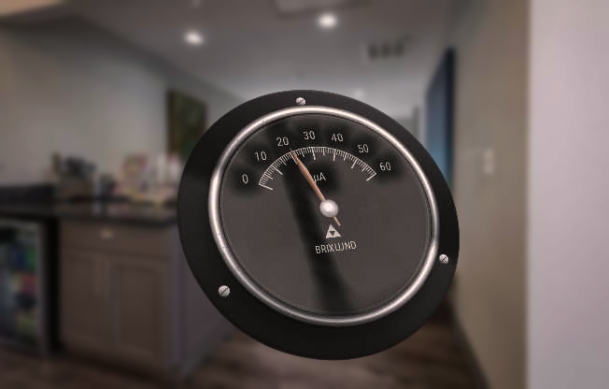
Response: 20 µA
